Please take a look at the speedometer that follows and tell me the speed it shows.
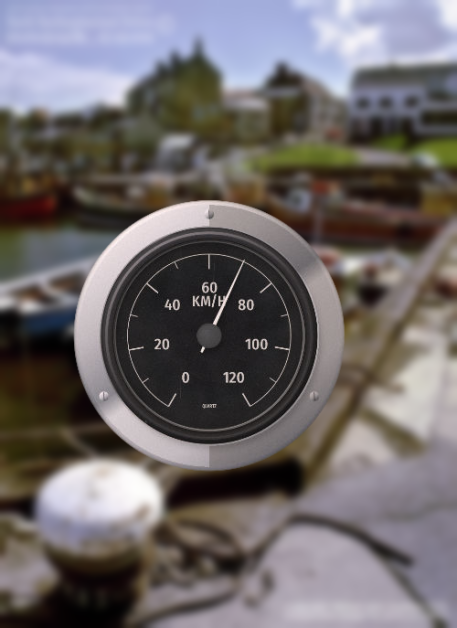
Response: 70 km/h
